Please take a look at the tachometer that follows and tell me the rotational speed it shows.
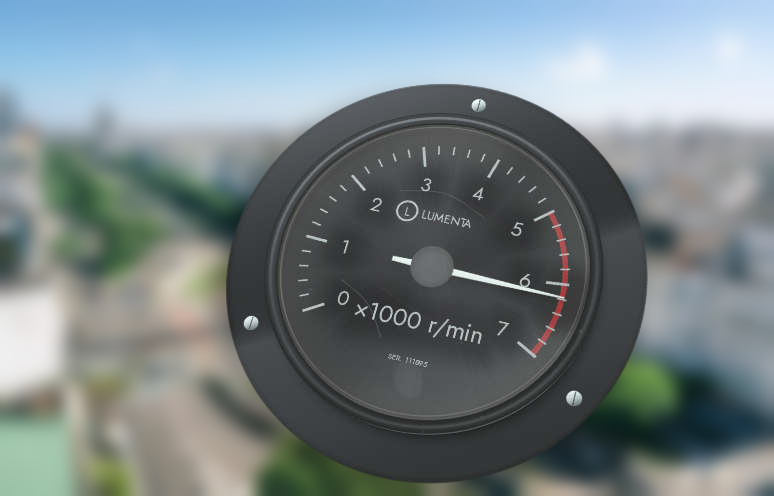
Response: 6200 rpm
